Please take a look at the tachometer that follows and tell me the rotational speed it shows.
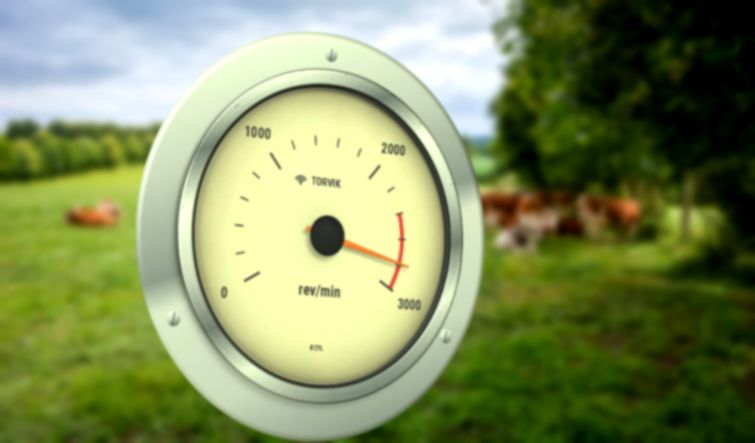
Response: 2800 rpm
